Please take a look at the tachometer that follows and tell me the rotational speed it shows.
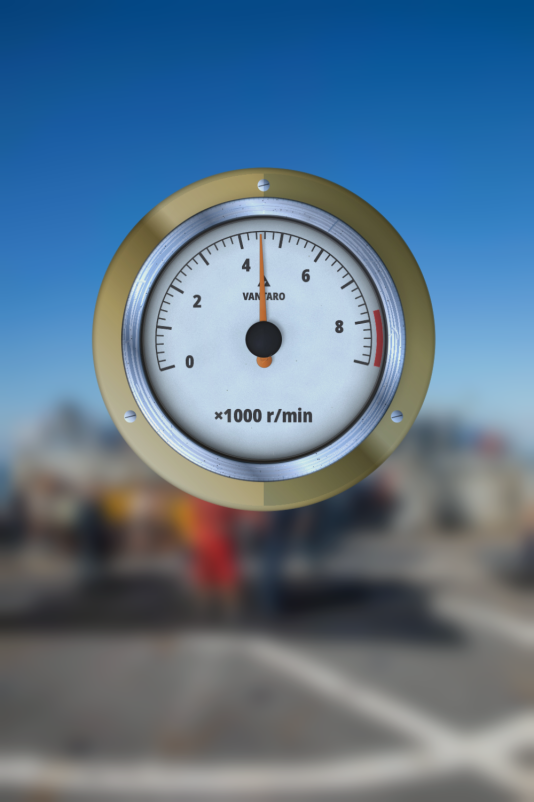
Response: 4500 rpm
